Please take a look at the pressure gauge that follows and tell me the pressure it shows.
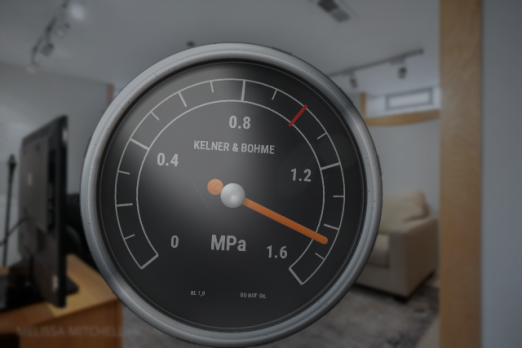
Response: 1.45 MPa
